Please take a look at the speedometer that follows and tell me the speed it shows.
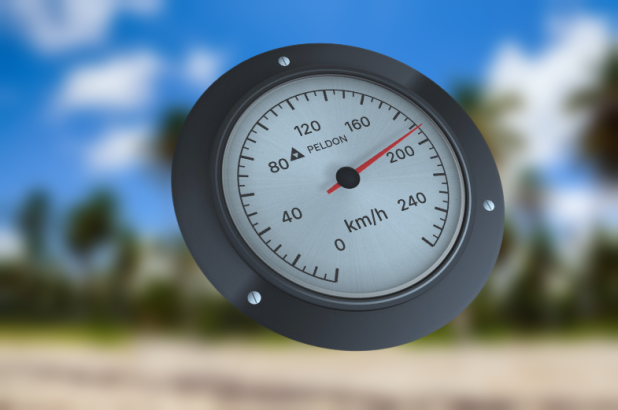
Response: 192.5 km/h
